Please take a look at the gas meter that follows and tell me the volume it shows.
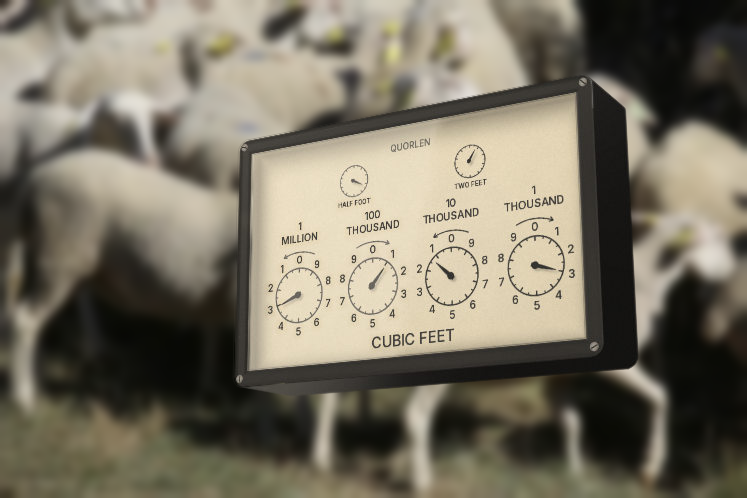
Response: 311300 ft³
